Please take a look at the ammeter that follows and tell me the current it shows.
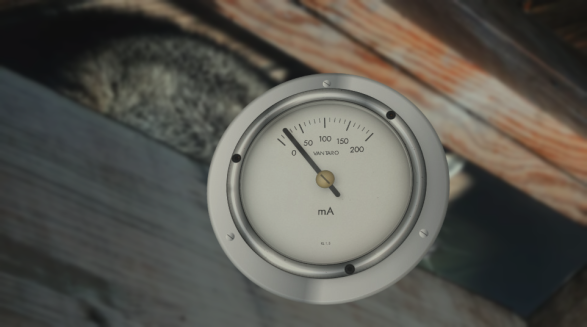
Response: 20 mA
